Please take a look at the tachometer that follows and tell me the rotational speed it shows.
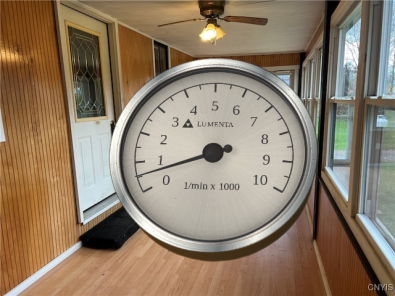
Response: 500 rpm
